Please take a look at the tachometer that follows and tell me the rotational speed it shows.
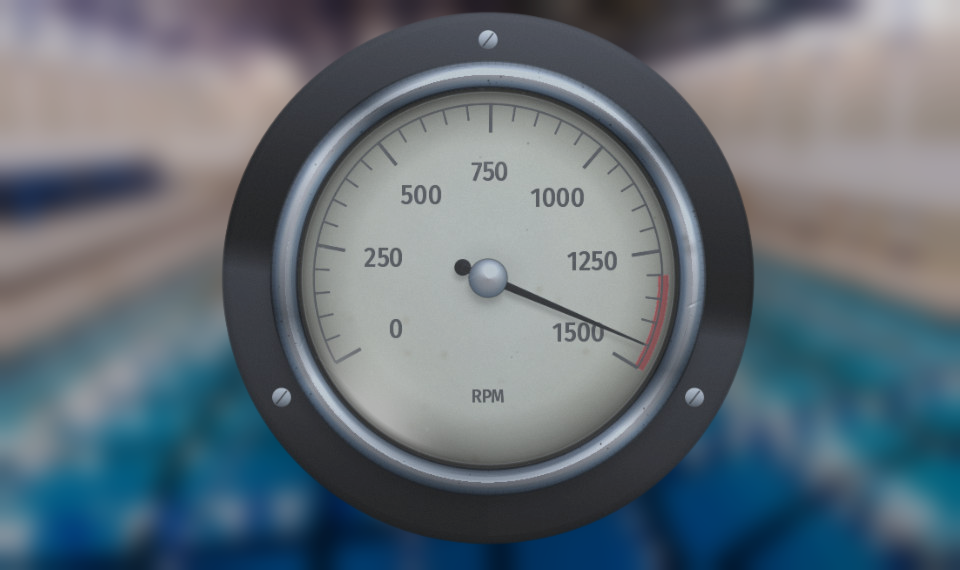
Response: 1450 rpm
